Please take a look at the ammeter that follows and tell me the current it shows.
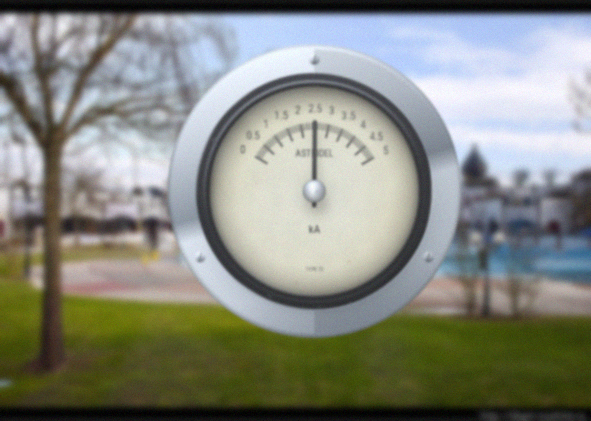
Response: 2.5 kA
